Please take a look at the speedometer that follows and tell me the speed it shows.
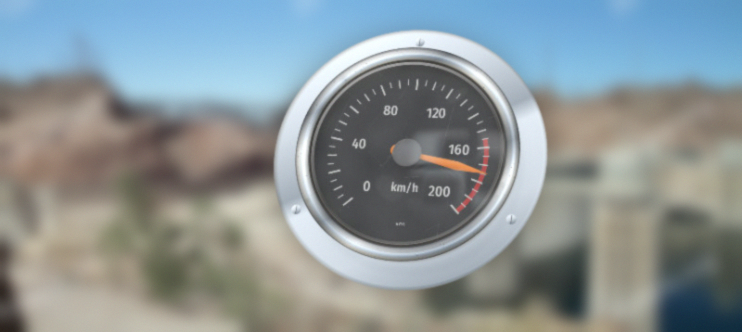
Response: 175 km/h
